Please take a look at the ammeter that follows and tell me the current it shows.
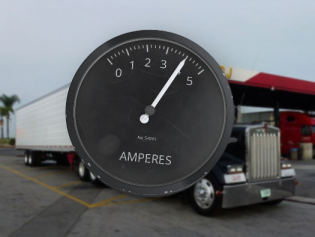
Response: 4 A
